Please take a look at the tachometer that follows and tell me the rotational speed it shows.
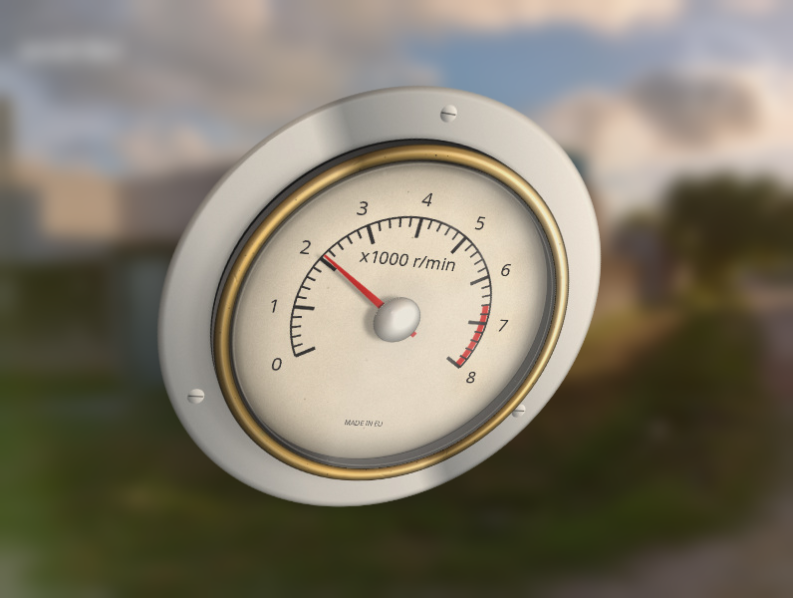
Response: 2100 rpm
